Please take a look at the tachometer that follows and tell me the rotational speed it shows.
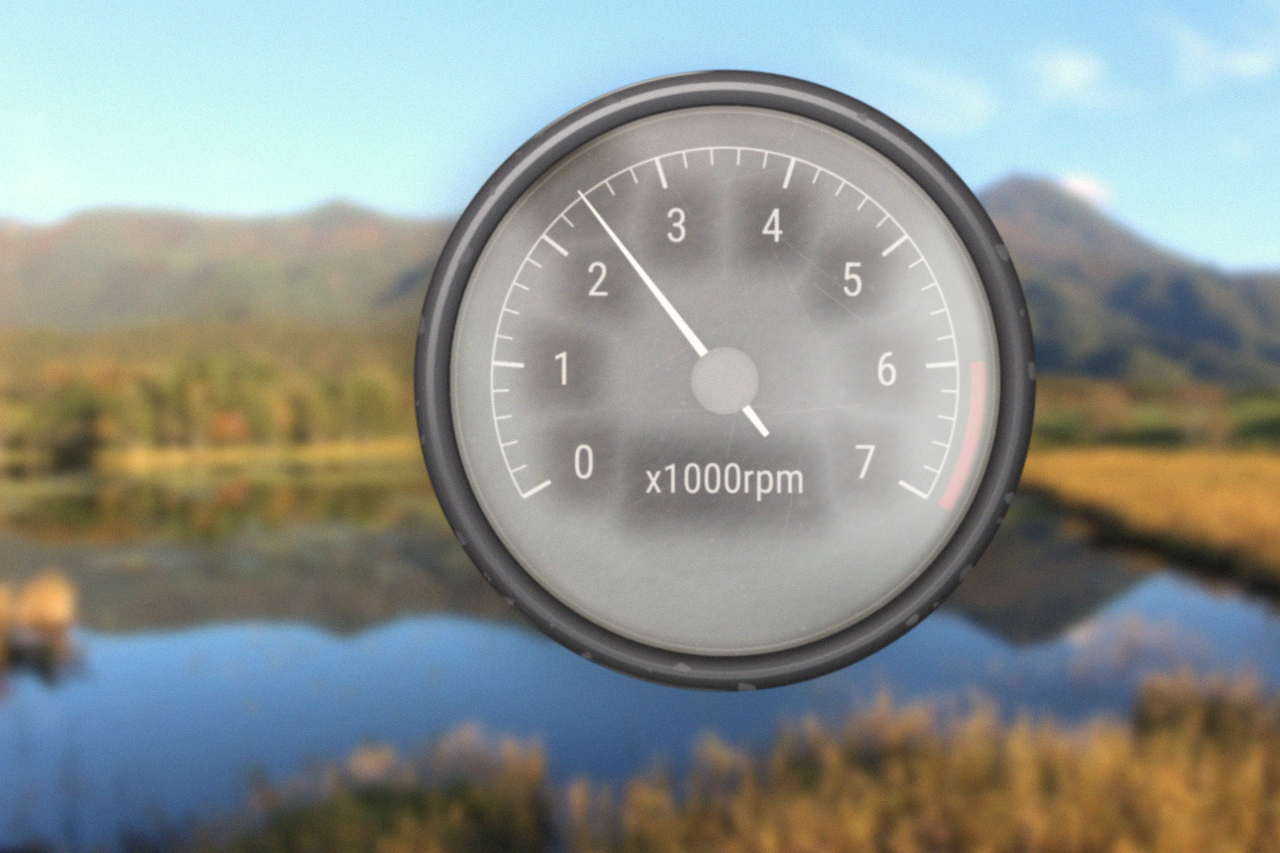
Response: 2400 rpm
